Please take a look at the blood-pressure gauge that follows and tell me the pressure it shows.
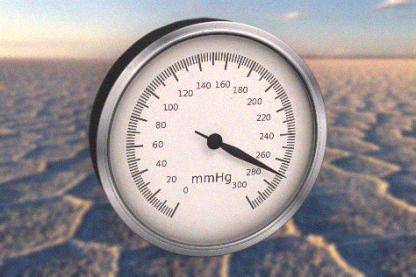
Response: 270 mmHg
